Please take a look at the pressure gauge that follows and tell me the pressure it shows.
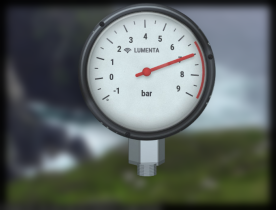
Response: 7 bar
